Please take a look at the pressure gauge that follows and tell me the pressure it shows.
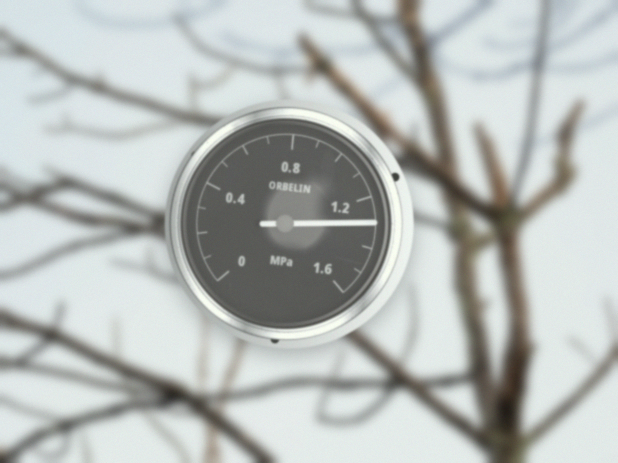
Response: 1.3 MPa
